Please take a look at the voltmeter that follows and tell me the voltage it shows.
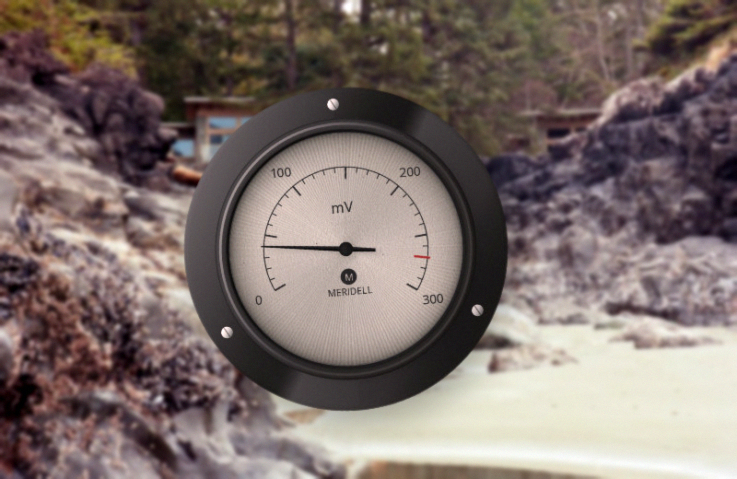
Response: 40 mV
